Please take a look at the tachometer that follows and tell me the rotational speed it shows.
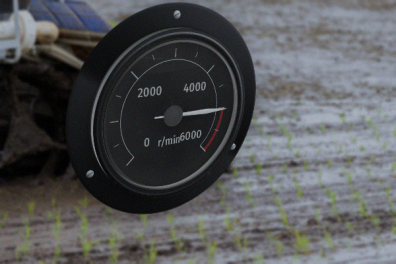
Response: 5000 rpm
